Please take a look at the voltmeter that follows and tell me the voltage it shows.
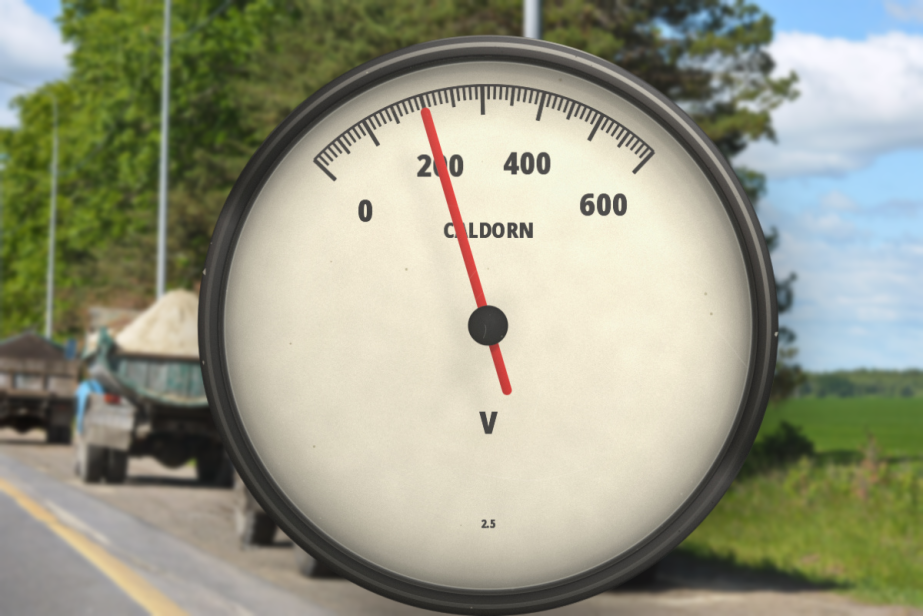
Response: 200 V
